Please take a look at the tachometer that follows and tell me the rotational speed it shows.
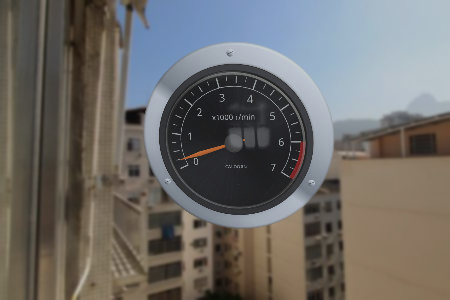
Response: 250 rpm
